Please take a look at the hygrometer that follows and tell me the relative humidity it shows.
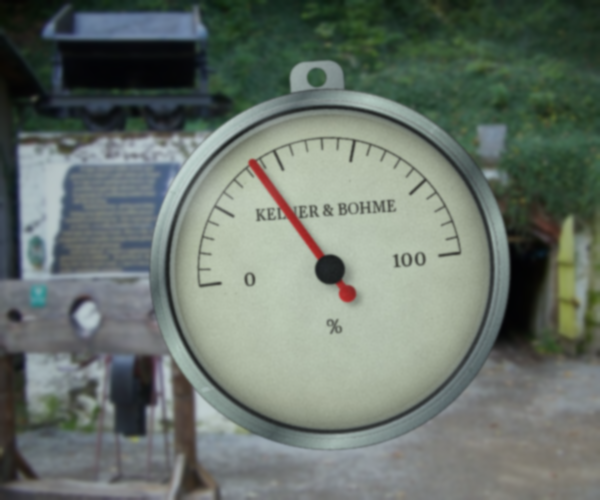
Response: 34 %
